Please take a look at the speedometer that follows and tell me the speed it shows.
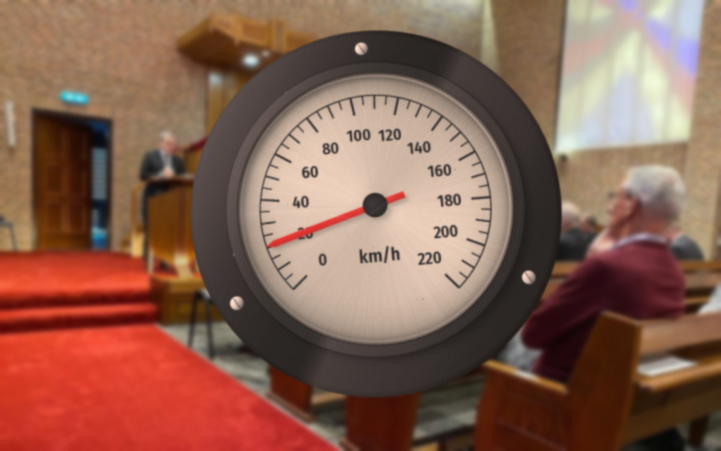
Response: 20 km/h
